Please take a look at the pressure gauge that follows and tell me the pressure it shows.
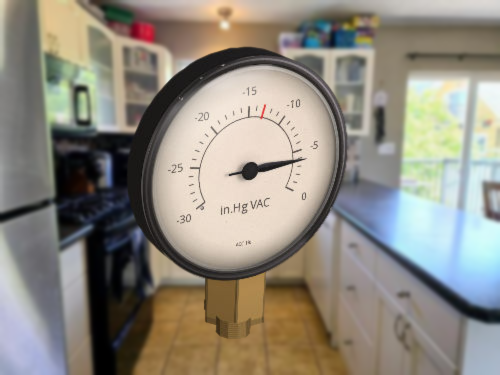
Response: -4 inHg
